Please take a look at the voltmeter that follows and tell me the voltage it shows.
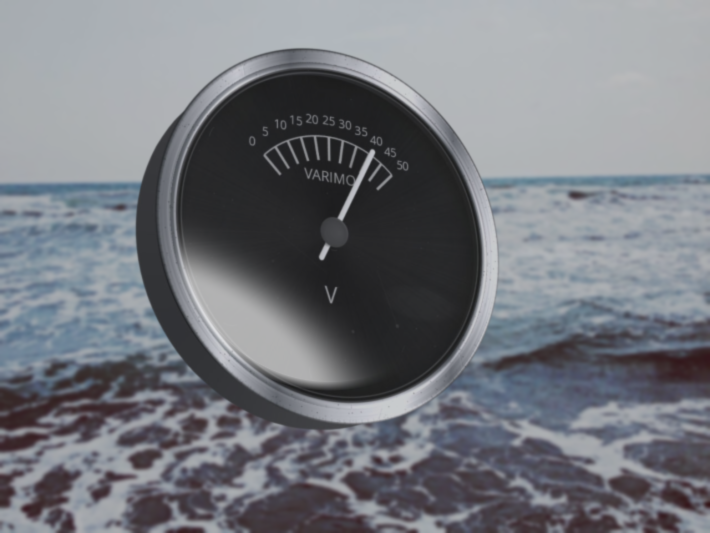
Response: 40 V
